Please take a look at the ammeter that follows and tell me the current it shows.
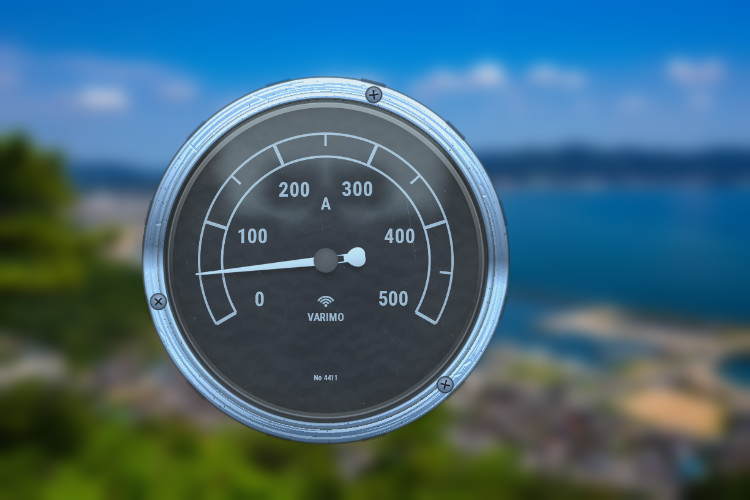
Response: 50 A
